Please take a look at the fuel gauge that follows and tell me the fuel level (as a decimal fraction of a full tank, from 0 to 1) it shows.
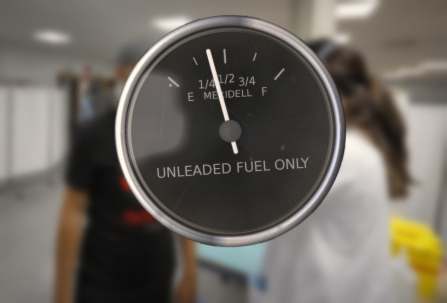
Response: 0.375
